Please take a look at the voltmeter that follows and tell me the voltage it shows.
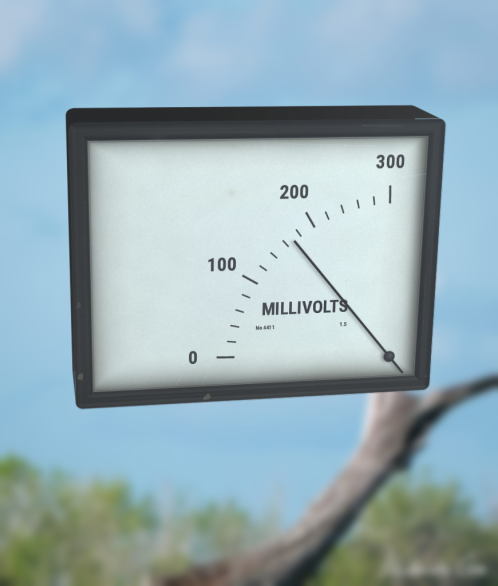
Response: 170 mV
